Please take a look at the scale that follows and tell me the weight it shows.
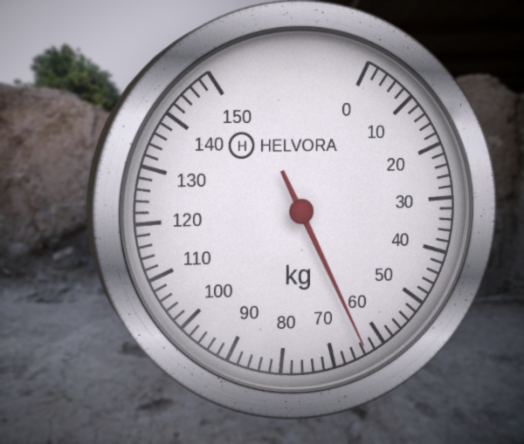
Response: 64 kg
